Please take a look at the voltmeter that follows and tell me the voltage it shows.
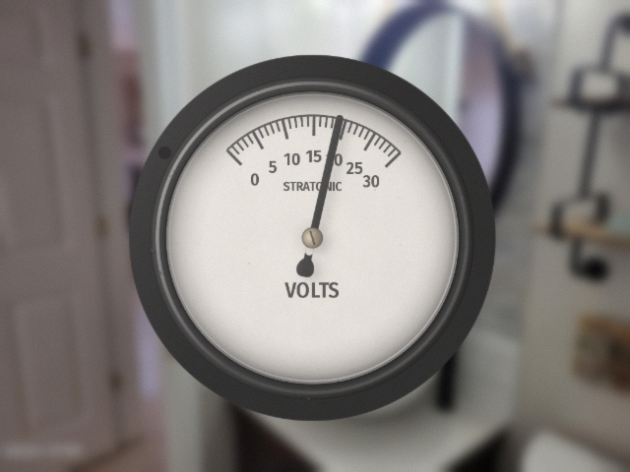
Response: 19 V
